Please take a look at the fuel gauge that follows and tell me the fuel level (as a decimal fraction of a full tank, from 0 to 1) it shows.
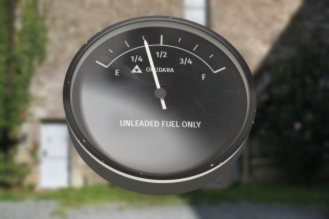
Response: 0.375
